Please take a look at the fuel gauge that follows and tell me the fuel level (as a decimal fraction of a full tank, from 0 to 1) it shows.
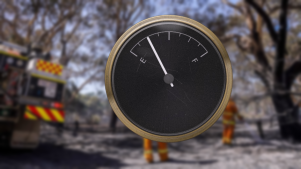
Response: 0.25
